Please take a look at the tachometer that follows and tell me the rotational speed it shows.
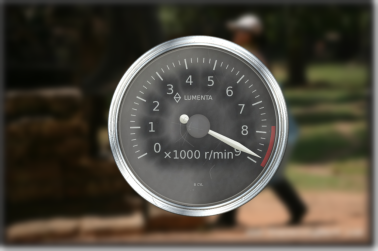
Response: 8800 rpm
